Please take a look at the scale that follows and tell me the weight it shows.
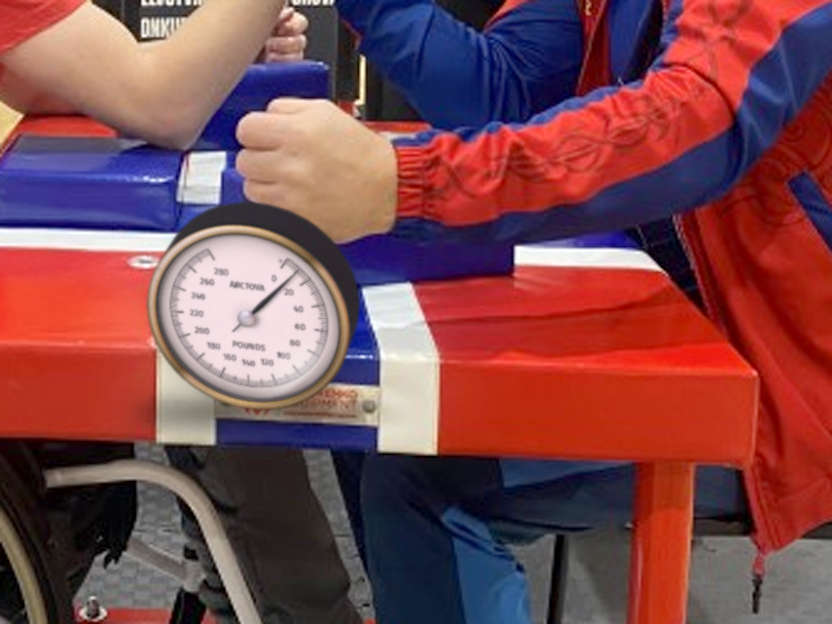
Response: 10 lb
